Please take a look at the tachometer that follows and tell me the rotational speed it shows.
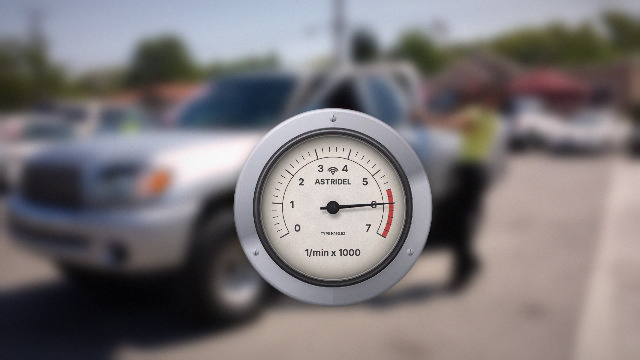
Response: 6000 rpm
